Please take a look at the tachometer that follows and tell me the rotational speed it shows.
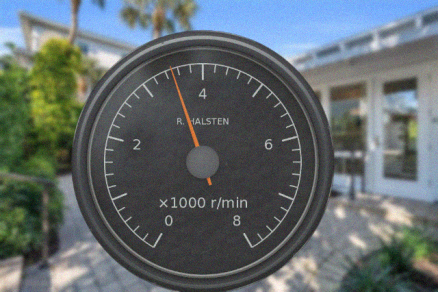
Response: 3500 rpm
